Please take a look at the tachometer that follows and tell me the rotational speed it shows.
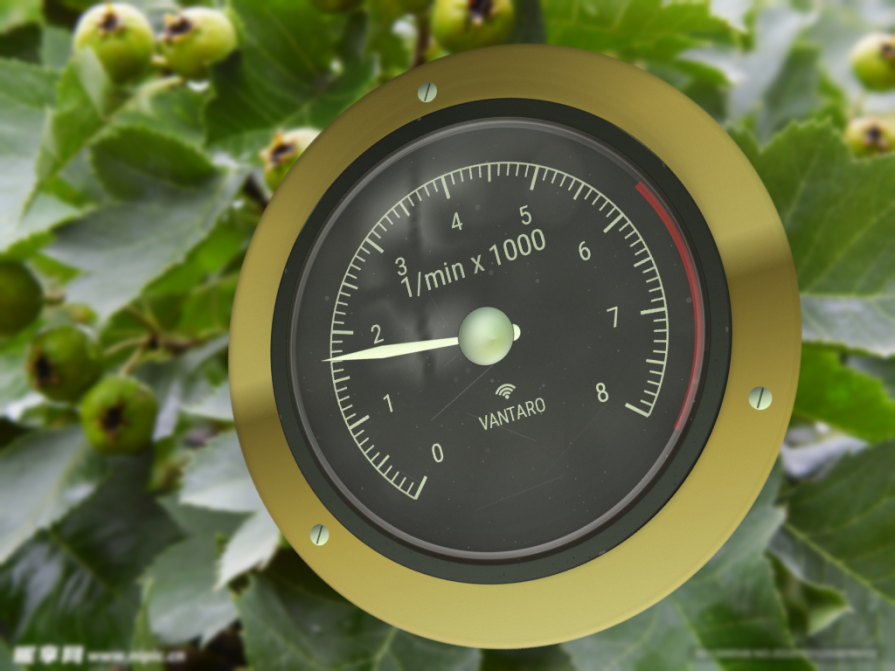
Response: 1700 rpm
